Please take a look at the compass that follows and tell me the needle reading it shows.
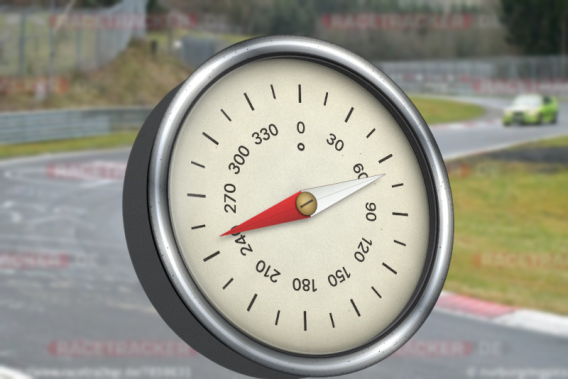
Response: 247.5 °
